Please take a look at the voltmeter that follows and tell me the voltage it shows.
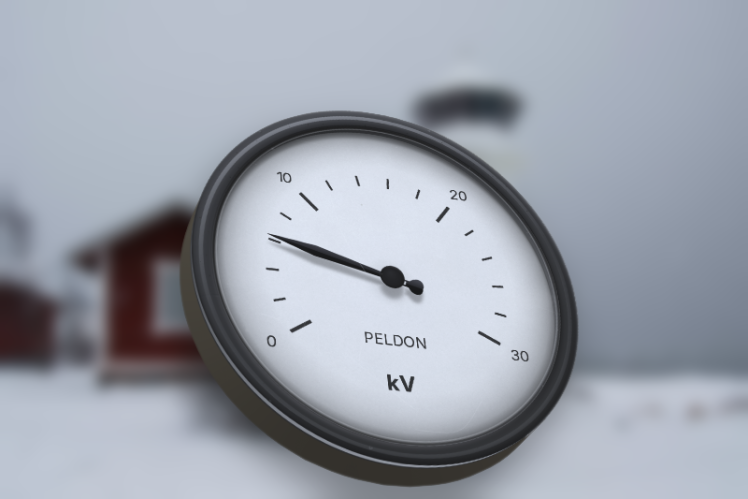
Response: 6 kV
